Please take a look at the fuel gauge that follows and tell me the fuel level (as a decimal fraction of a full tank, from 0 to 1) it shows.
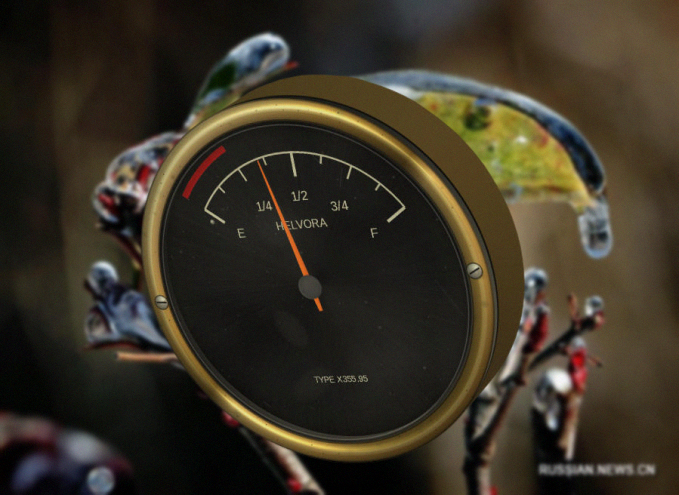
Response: 0.375
